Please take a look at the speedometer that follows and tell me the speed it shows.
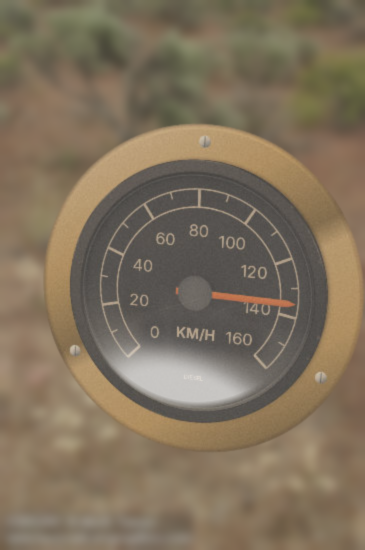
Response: 135 km/h
